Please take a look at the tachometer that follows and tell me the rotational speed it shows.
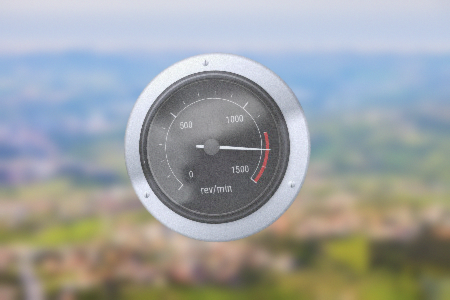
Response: 1300 rpm
